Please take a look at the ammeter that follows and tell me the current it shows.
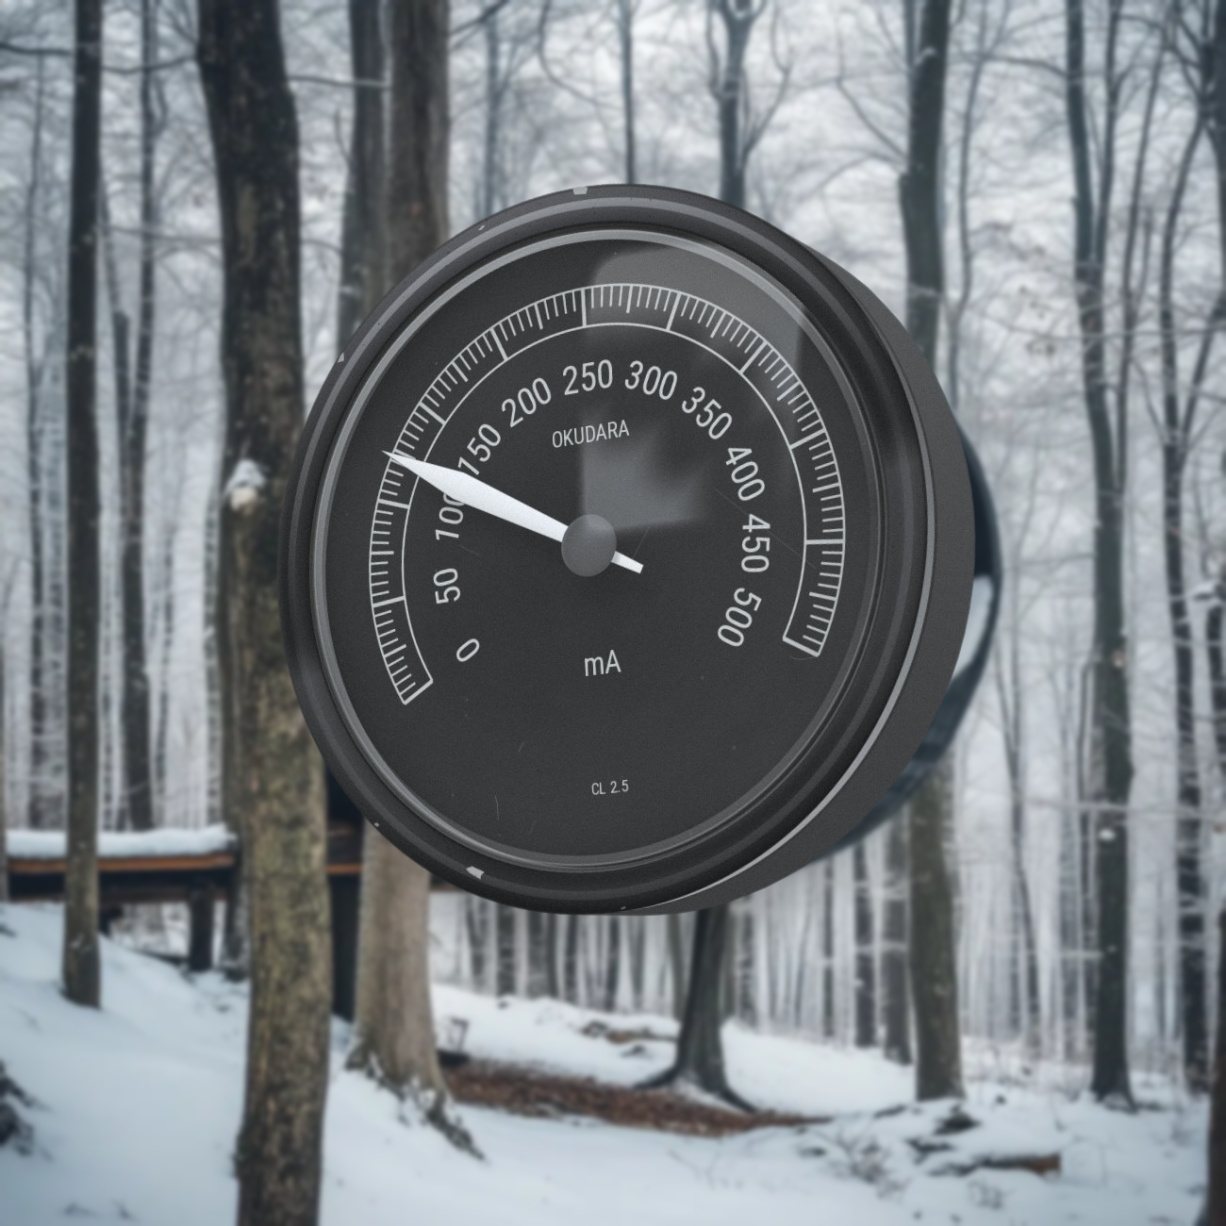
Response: 122.5 mA
